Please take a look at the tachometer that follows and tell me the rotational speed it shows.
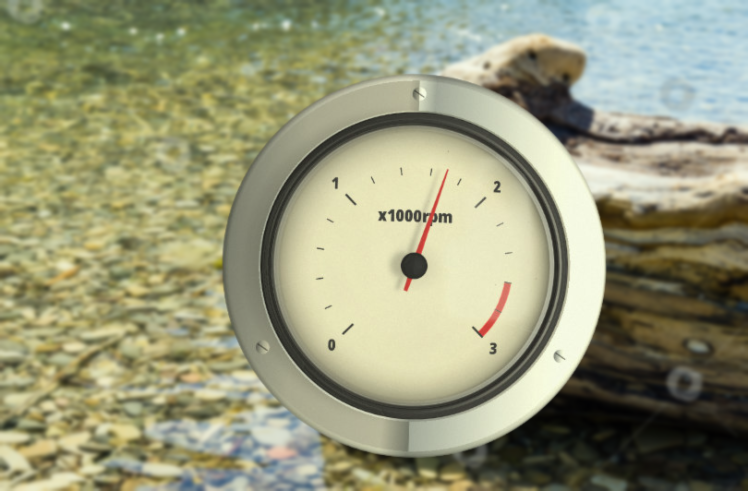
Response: 1700 rpm
